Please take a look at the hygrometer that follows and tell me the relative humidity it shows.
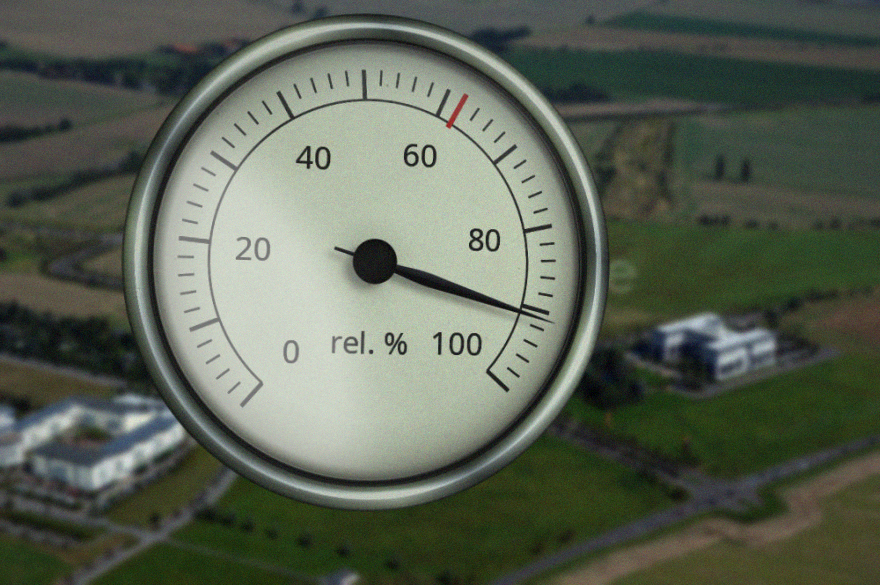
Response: 91 %
